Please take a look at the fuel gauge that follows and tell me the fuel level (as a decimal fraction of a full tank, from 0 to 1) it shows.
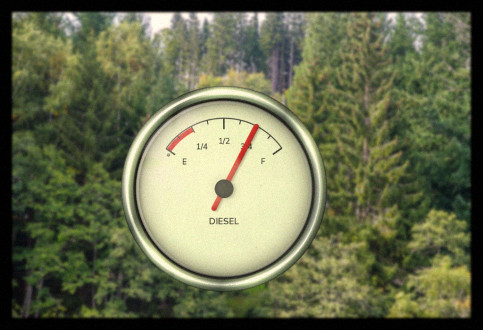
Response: 0.75
